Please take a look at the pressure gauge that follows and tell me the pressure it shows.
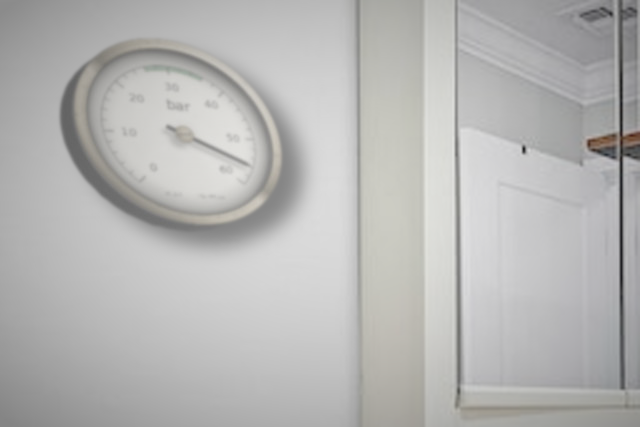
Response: 56 bar
